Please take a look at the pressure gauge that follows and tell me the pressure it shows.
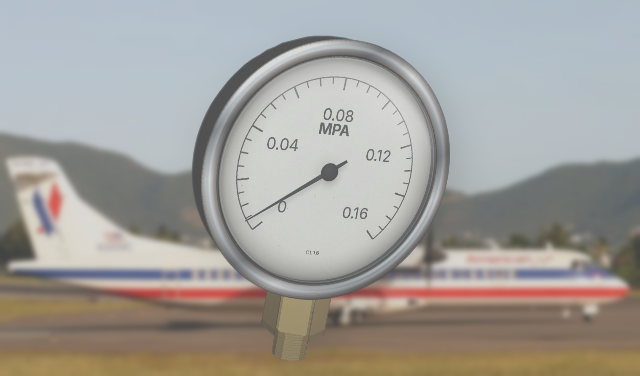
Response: 0.005 MPa
